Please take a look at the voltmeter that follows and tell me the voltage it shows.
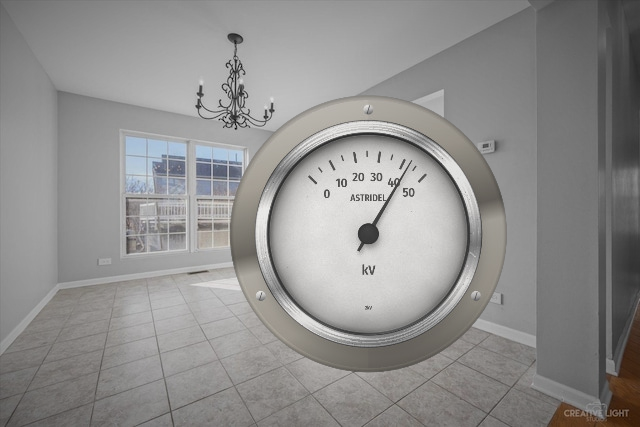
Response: 42.5 kV
